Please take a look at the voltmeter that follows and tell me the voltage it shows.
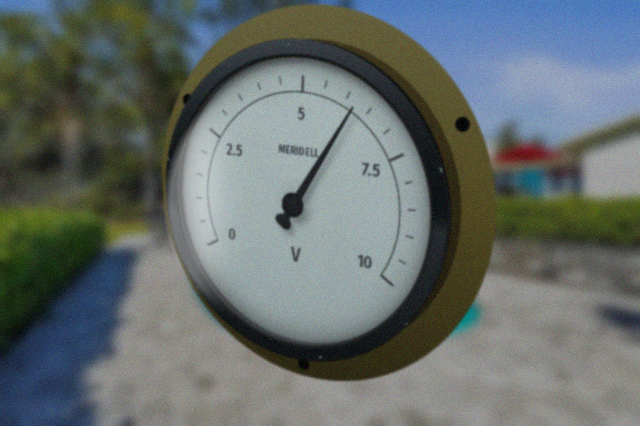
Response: 6.25 V
